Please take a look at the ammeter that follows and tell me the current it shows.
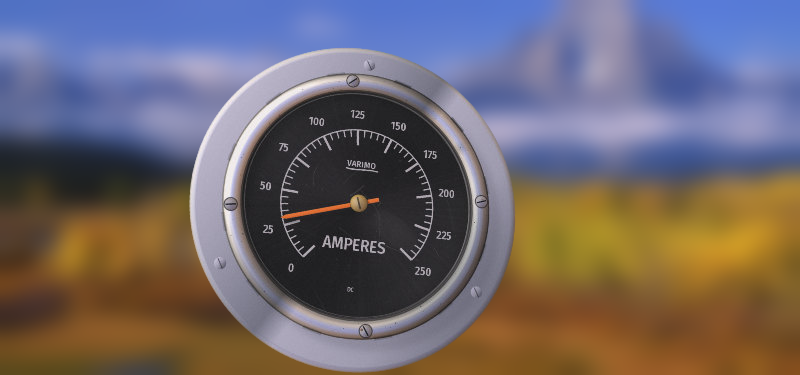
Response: 30 A
